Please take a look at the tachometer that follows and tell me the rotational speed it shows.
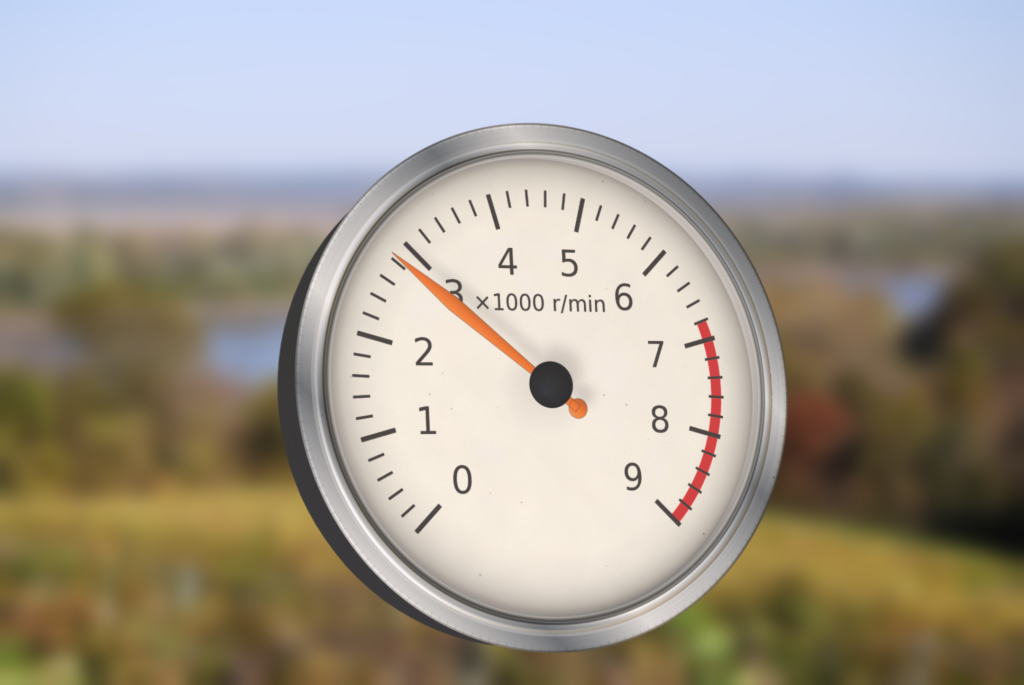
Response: 2800 rpm
